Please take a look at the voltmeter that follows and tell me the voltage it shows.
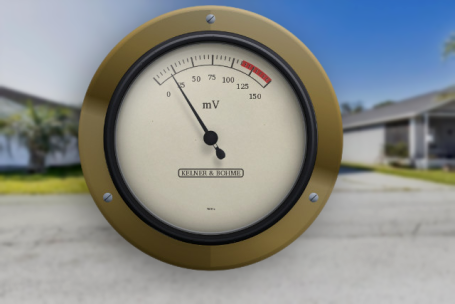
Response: 20 mV
